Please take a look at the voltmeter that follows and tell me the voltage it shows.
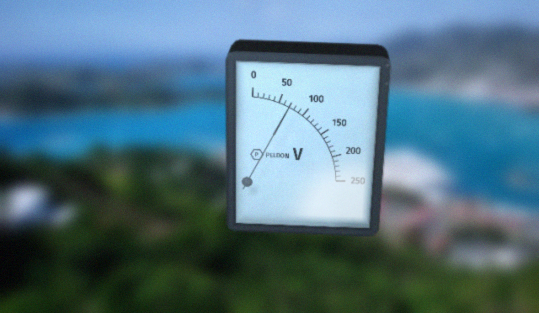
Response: 70 V
